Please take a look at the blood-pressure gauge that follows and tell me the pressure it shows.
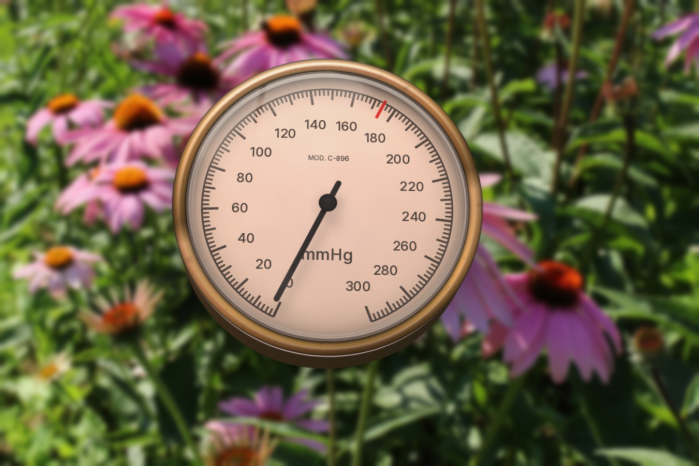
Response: 2 mmHg
